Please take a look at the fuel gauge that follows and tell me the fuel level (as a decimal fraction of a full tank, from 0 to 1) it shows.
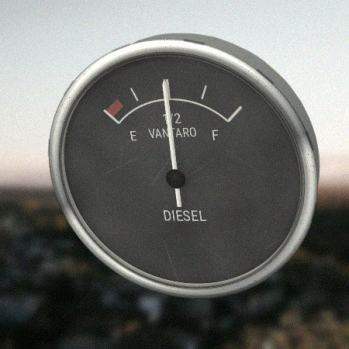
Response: 0.5
